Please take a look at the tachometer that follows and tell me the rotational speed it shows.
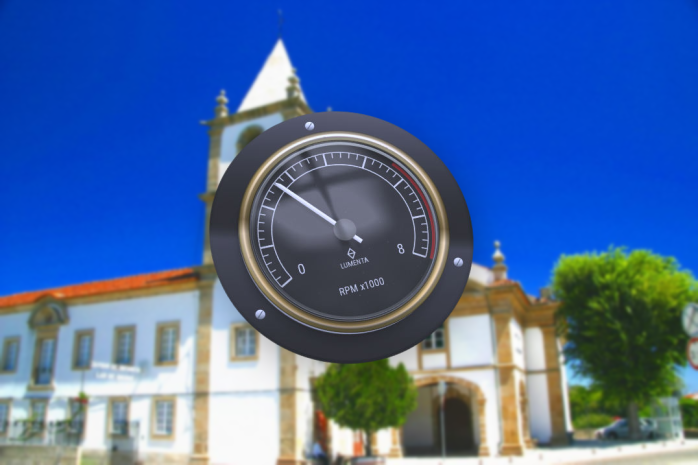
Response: 2600 rpm
